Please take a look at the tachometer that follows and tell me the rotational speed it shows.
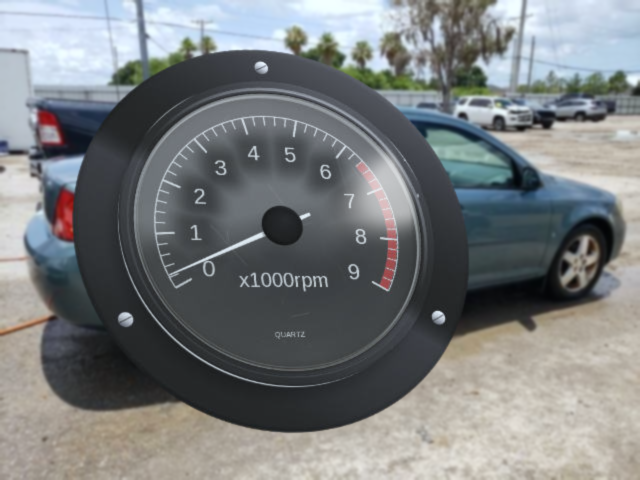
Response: 200 rpm
